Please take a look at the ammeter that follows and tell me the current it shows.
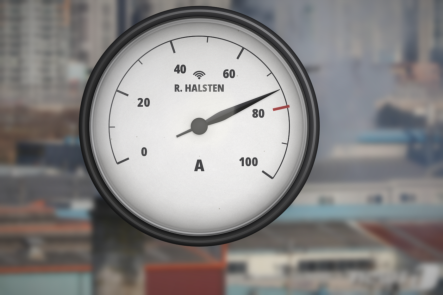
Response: 75 A
